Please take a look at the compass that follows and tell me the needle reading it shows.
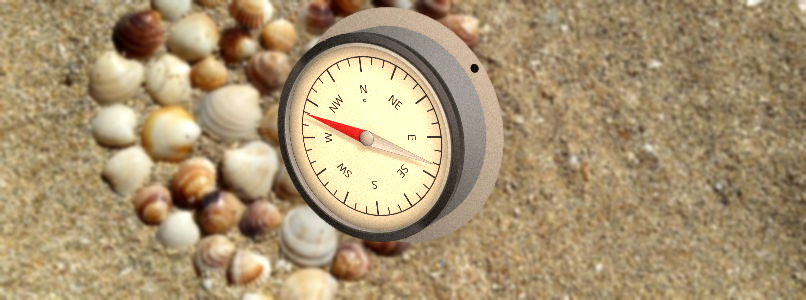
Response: 290 °
